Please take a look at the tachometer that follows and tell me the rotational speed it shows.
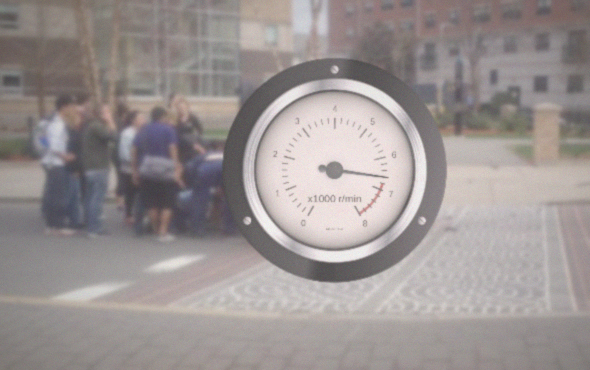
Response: 6600 rpm
